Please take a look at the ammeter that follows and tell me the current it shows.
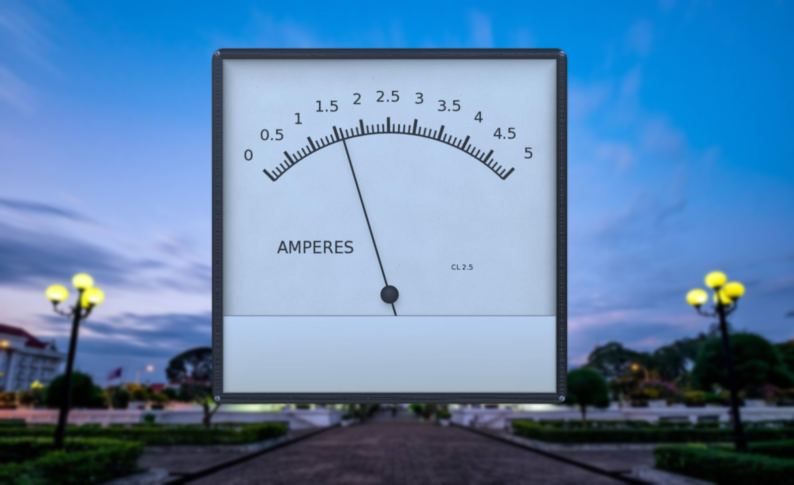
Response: 1.6 A
